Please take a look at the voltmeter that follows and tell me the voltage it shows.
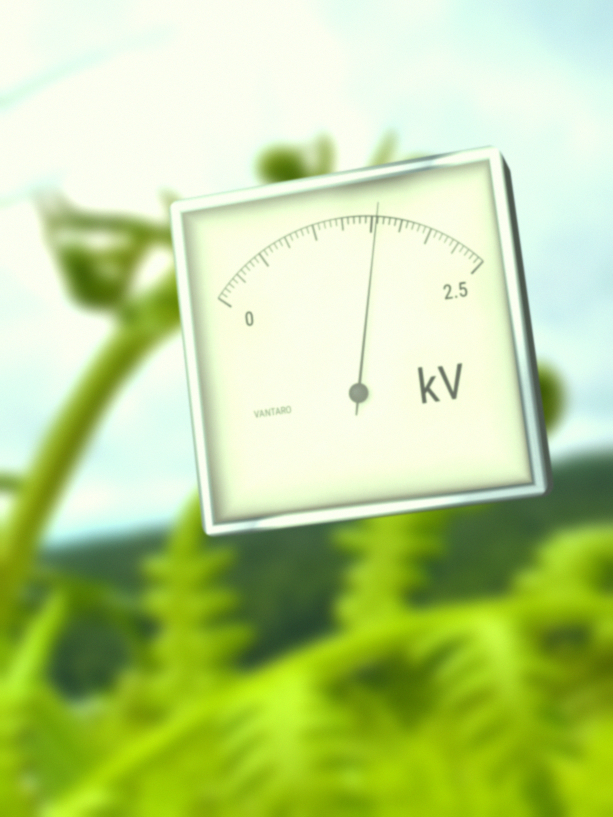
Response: 1.55 kV
